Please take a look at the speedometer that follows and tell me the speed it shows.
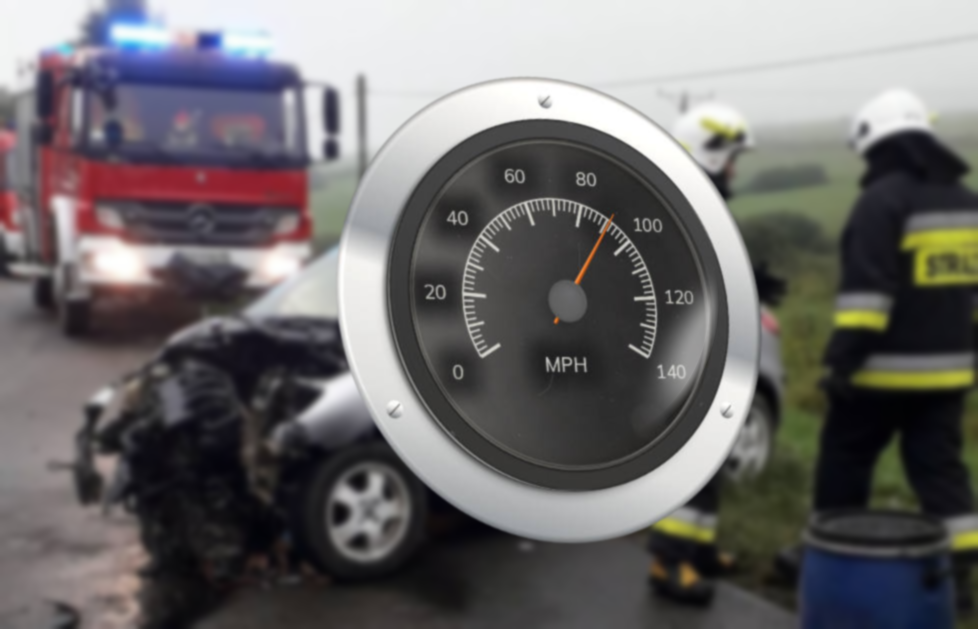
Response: 90 mph
